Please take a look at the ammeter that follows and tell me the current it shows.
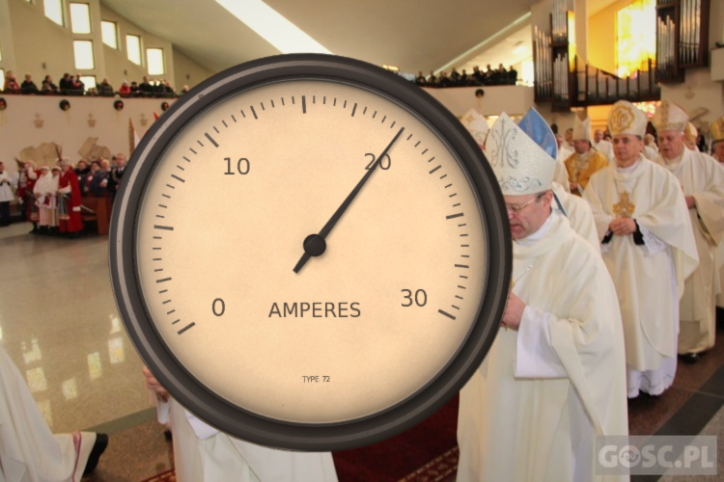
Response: 20 A
